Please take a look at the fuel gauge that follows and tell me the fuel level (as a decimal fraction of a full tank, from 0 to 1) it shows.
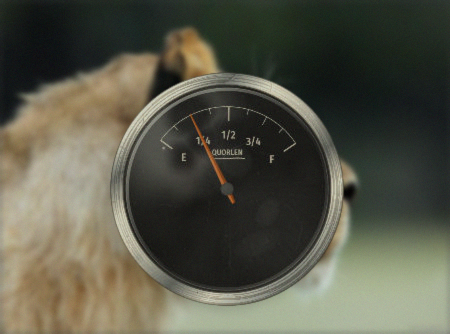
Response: 0.25
